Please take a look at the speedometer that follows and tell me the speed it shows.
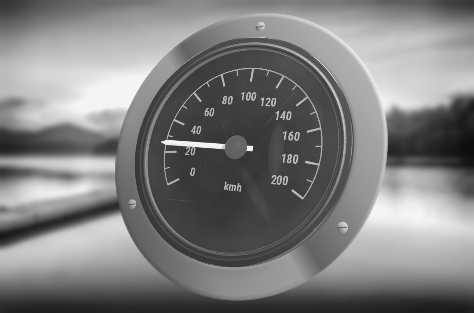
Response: 25 km/h
